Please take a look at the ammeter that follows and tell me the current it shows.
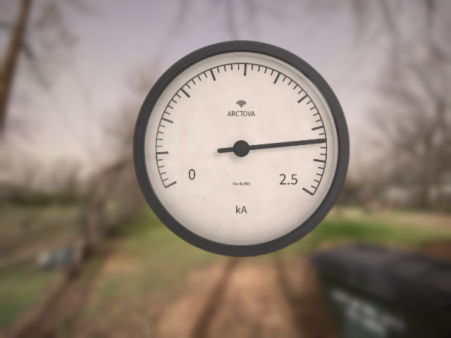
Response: 2.1 kA
